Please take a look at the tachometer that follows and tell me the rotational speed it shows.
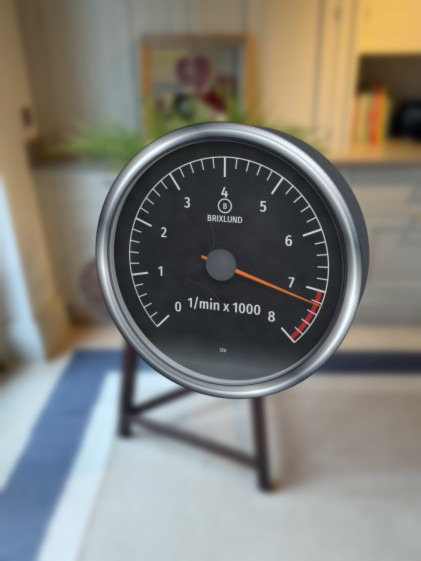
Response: 7200 rpm
